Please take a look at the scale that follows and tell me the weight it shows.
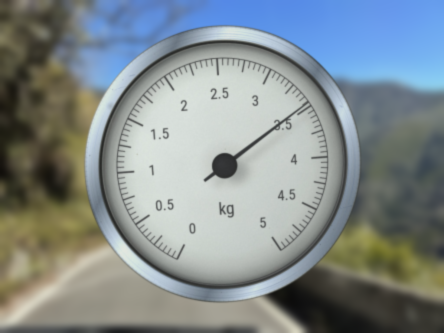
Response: 3.45 kg
